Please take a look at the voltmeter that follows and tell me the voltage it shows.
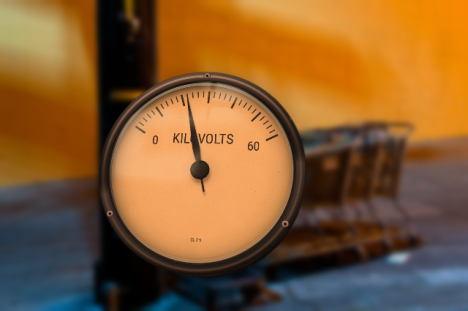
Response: 22 kV
